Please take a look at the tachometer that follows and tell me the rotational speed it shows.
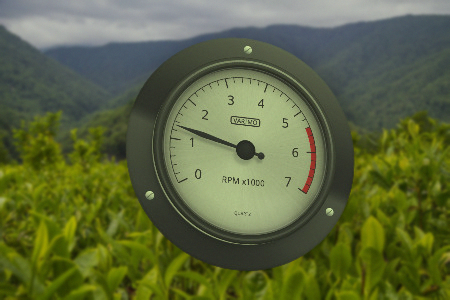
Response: 1300 rpm
